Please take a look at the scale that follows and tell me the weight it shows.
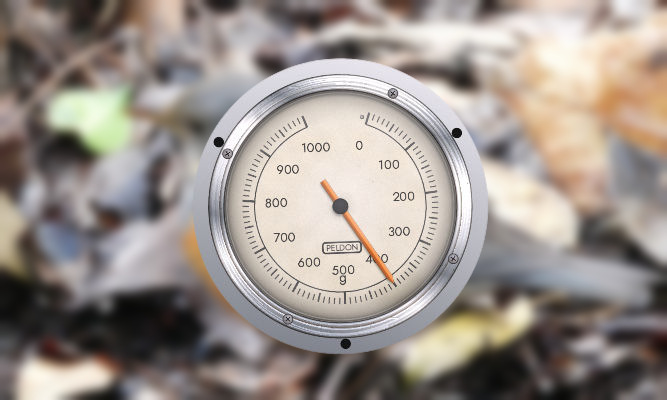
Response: 400 g
